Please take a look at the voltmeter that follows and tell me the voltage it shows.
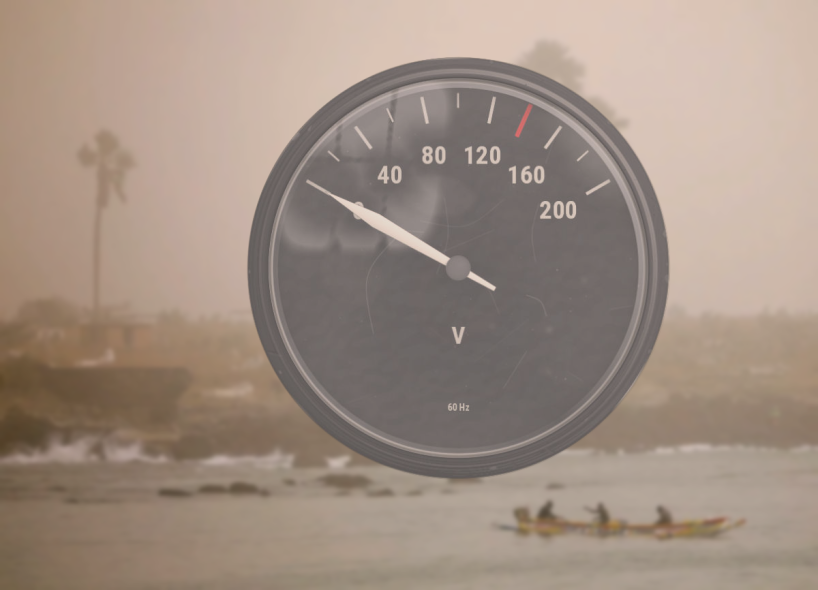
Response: 0 V
